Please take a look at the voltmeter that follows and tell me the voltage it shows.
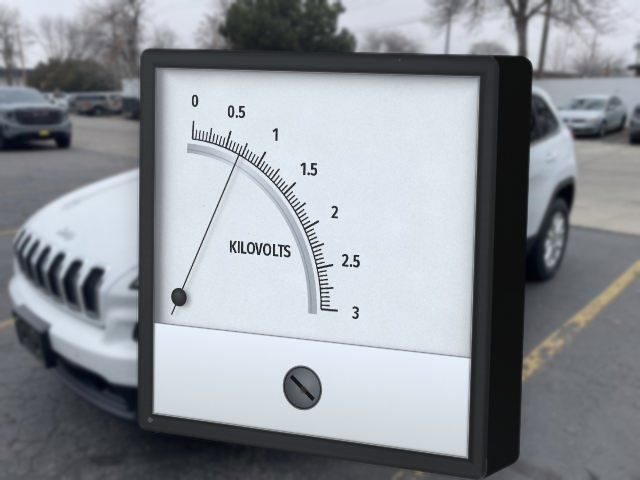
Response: 0.75 kV
